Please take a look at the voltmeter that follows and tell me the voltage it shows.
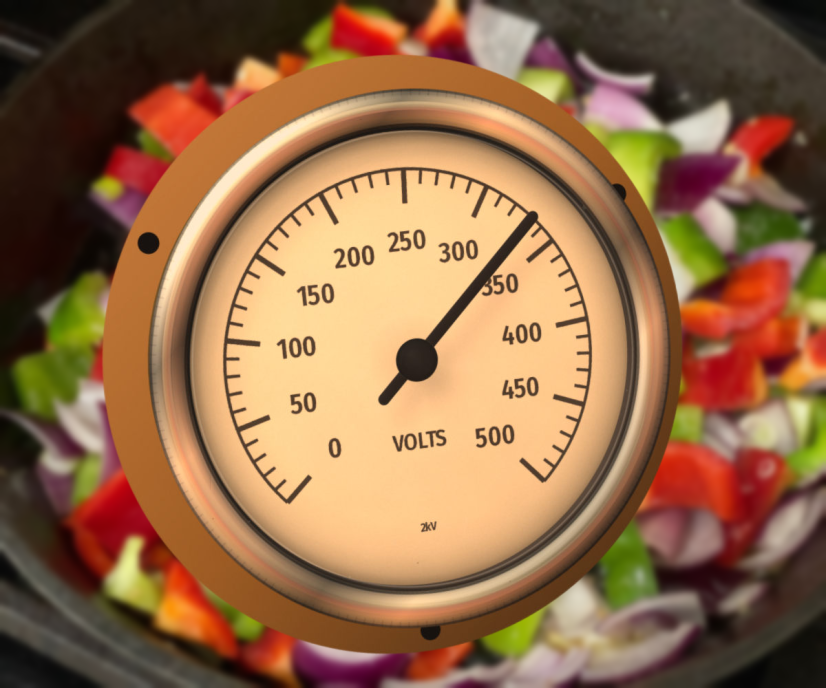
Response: 330 V
